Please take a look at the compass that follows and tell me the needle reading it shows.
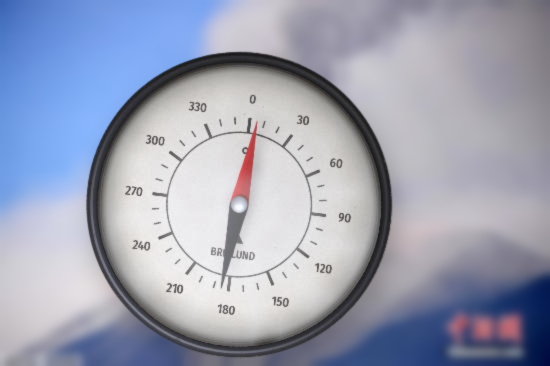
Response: 5 °
